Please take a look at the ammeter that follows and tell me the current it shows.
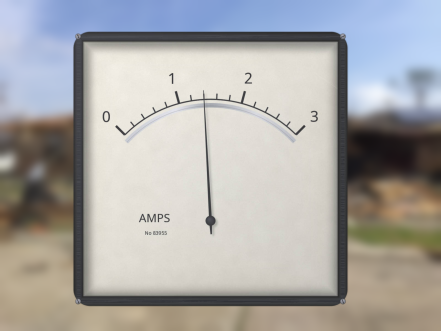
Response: 1.4 A
